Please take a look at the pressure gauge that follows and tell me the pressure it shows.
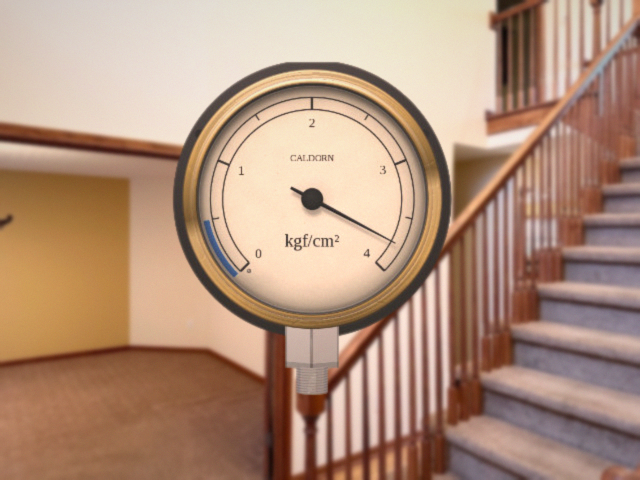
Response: 3.75 kg/cm²
